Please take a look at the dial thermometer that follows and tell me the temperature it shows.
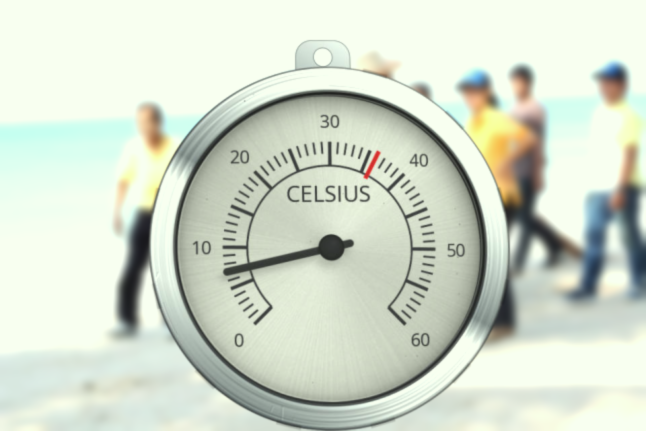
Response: 7 °C
